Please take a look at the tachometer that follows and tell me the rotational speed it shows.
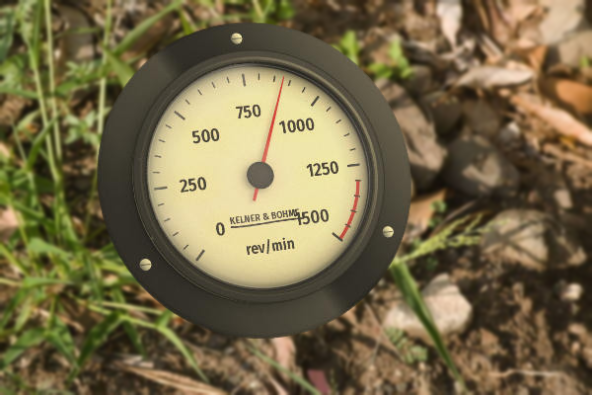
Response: 875 rpm
